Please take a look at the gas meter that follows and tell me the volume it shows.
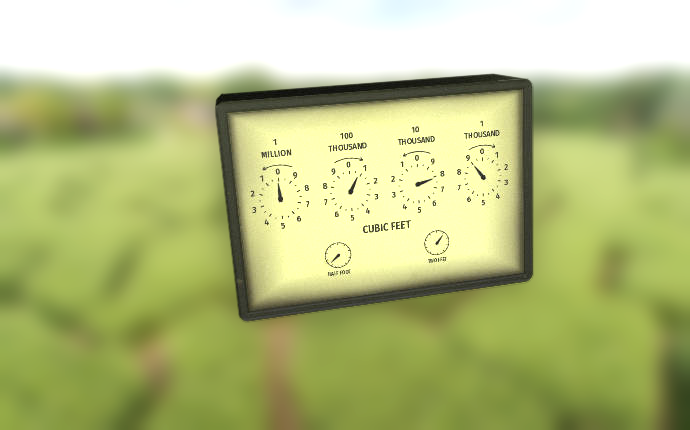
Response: 7900 ft³
